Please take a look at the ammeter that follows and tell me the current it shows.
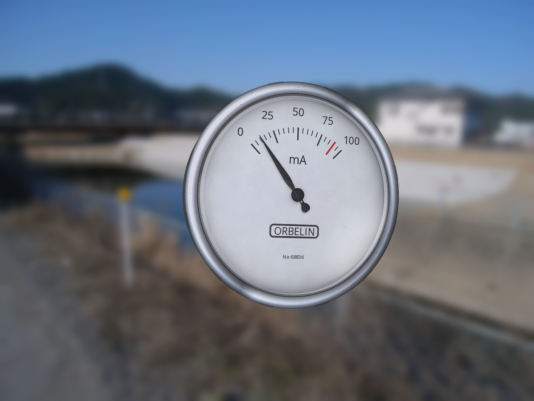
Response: 10 mA
